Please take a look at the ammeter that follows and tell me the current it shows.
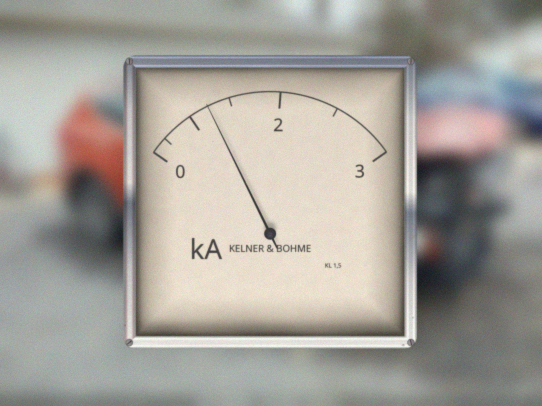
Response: 1.25 kA
